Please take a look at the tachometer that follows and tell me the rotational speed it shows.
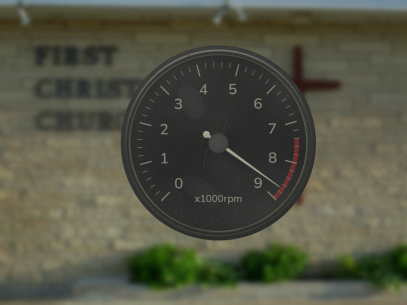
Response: 8700 rpm
